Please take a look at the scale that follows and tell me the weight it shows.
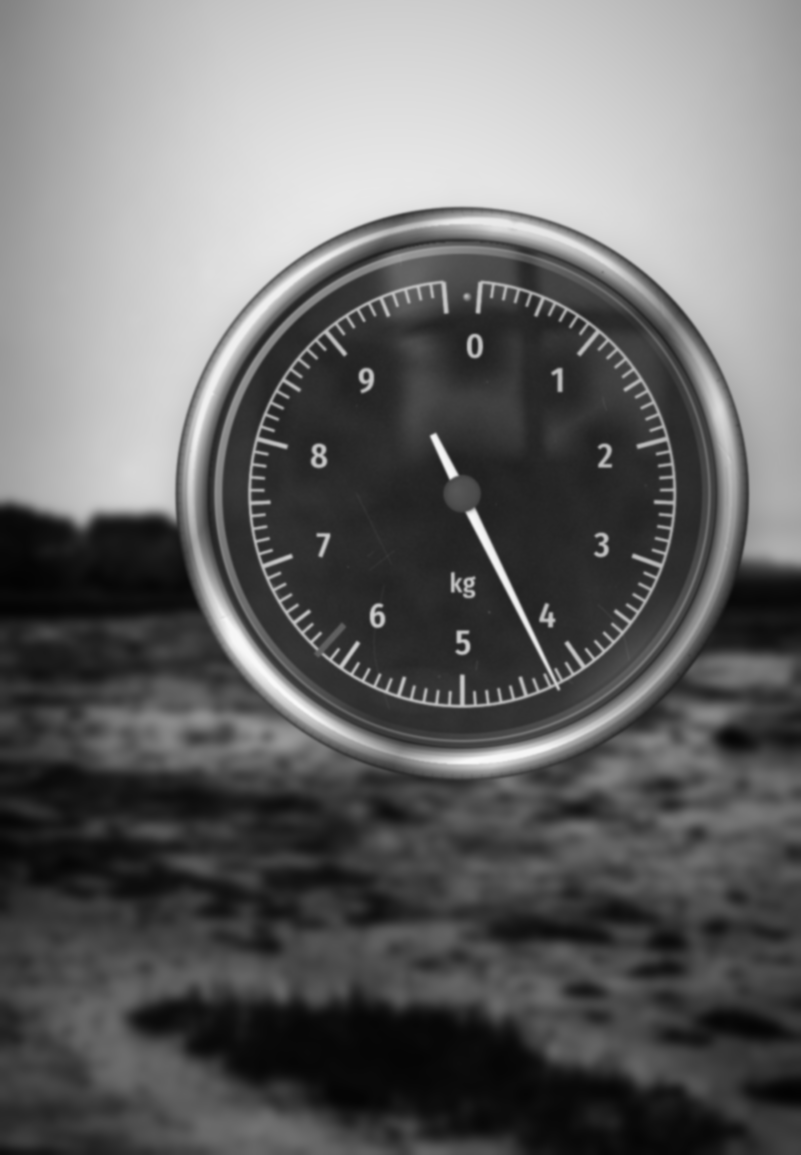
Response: 4.25 kg
